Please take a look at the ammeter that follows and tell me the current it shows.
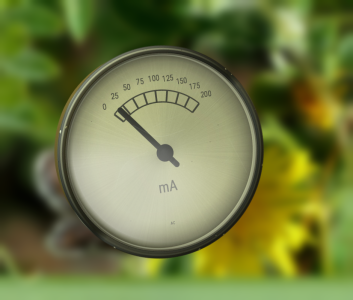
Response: 12.5 mA
